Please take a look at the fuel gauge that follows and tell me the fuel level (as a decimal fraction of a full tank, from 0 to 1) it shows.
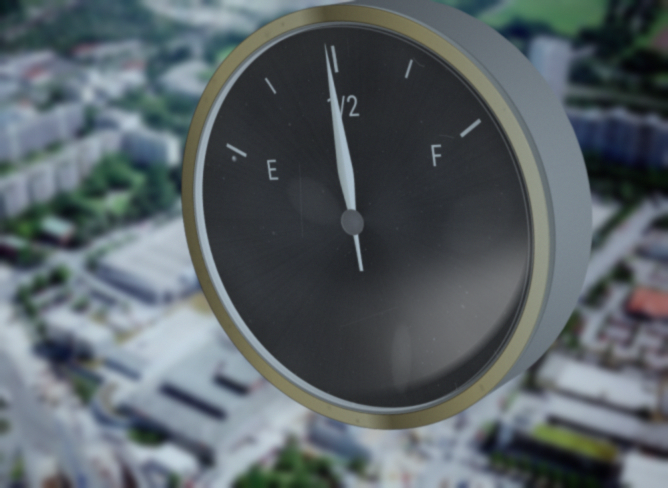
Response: 0.5
